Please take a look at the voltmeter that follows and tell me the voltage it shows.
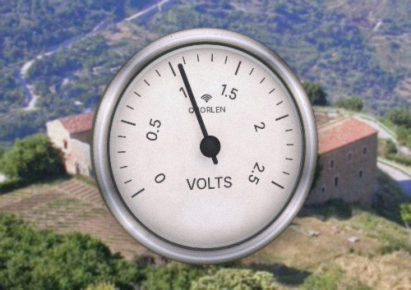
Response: 1.05 V
